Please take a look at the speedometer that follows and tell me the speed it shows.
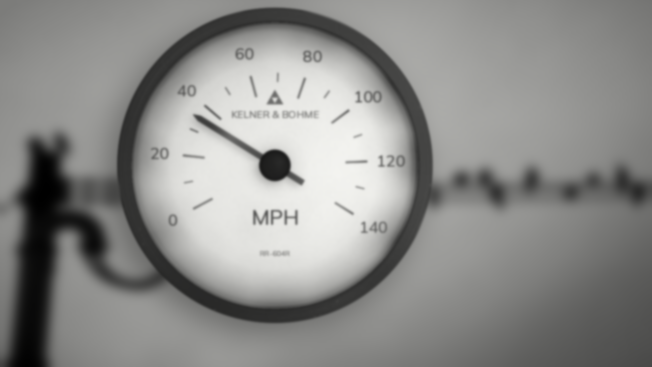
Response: 35 mph
